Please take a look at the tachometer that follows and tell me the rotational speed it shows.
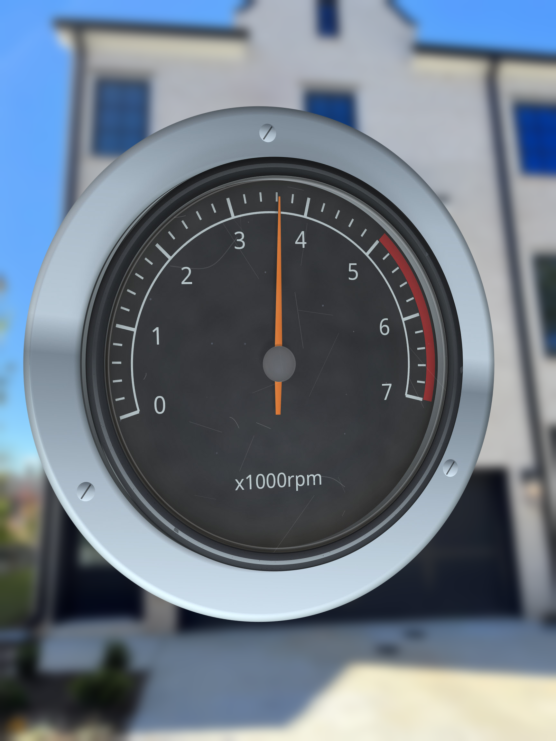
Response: 3600 rpm
